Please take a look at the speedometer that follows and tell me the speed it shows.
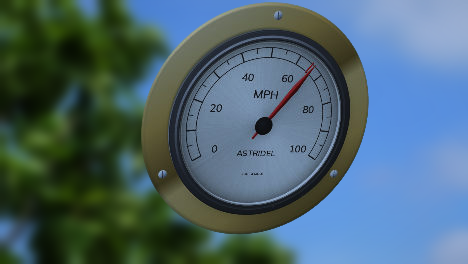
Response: 65 mph
